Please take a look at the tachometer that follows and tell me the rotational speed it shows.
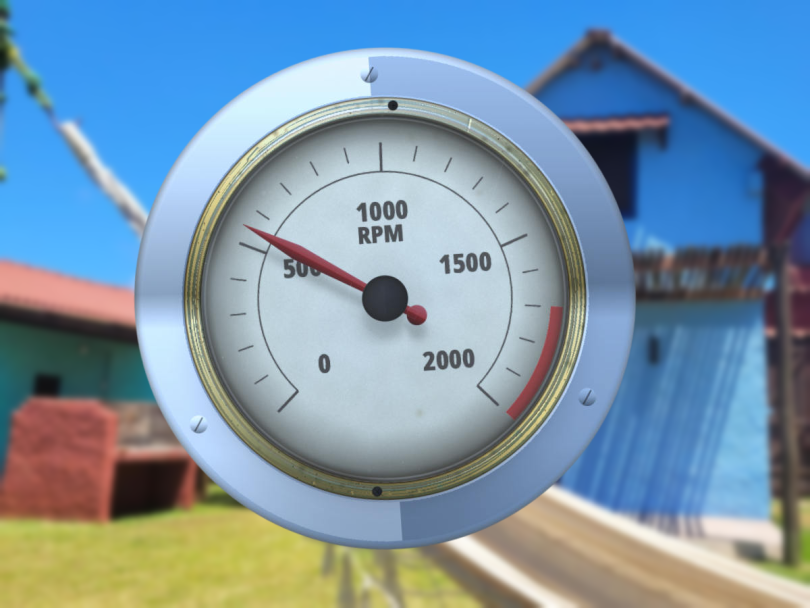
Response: 550 rpm
